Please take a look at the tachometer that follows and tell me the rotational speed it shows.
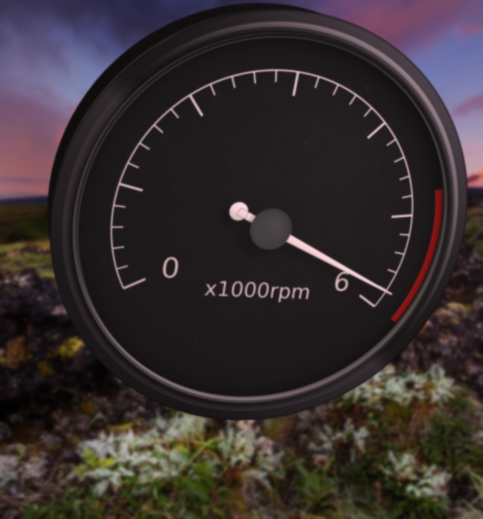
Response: 5800 rpm
